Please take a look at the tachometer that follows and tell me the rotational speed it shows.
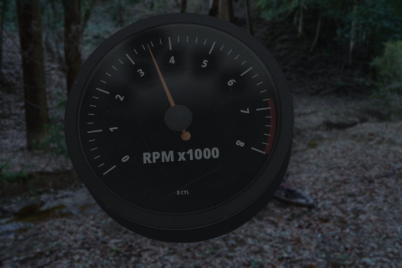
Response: 3500 rpm
